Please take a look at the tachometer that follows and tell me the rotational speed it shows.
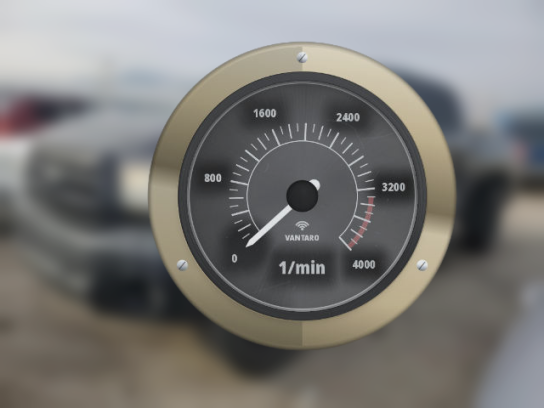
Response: 0 rpm
